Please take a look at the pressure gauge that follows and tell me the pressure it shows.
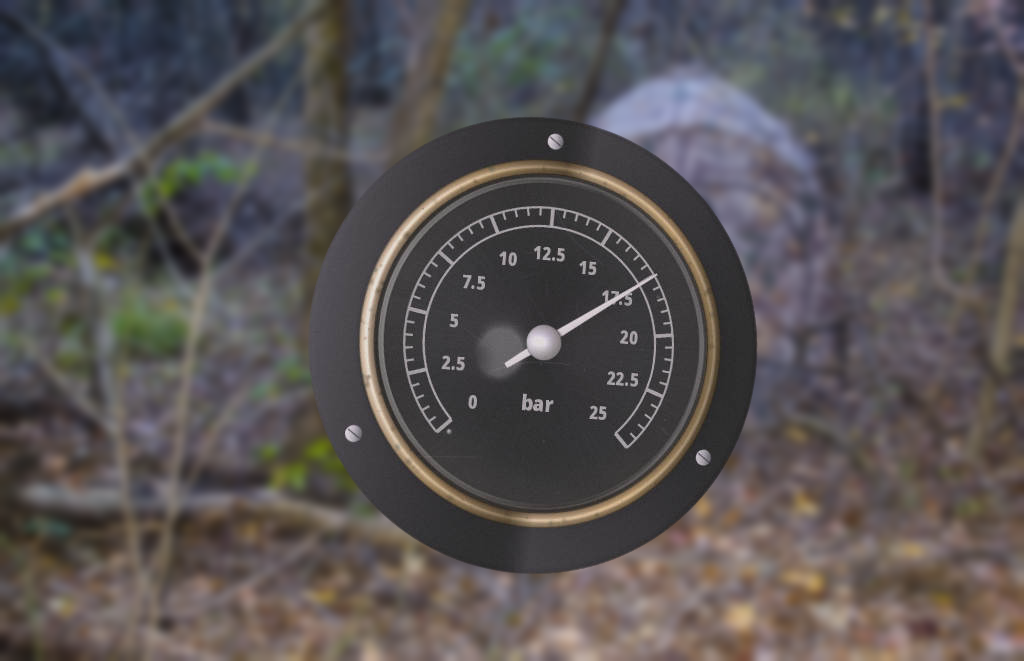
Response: 17.5 bar
